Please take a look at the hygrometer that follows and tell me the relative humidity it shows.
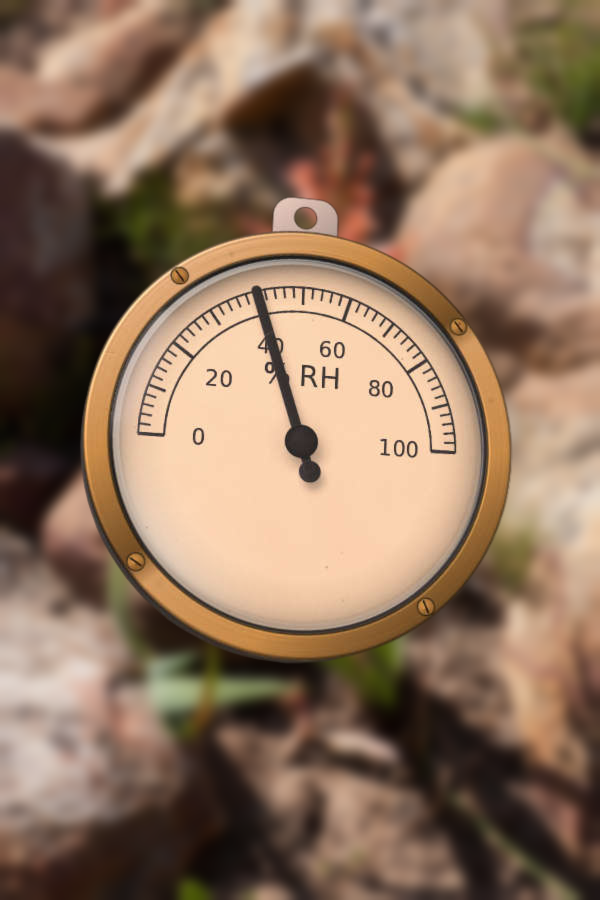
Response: 40 %
